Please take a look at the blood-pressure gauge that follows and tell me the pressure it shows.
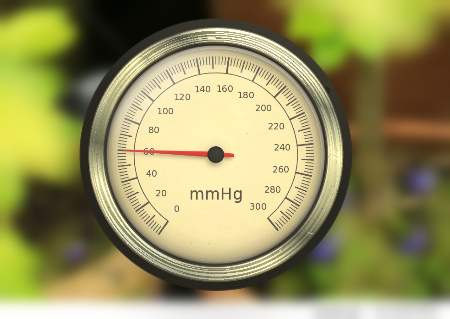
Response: 60 mmHg
